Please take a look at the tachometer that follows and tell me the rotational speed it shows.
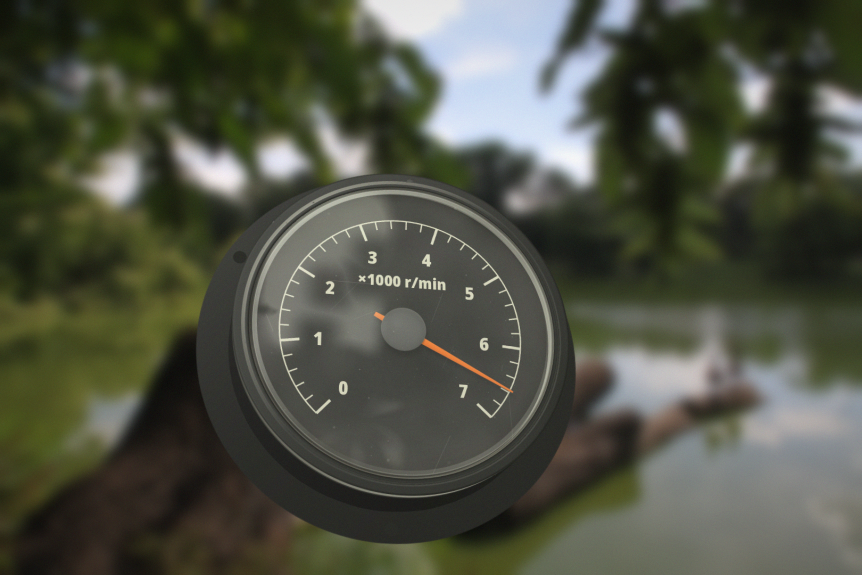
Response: 6600 rpm
